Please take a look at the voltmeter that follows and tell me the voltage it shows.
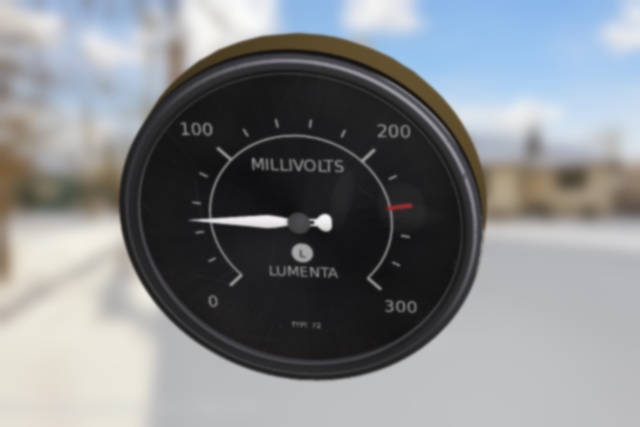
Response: 50 mV
